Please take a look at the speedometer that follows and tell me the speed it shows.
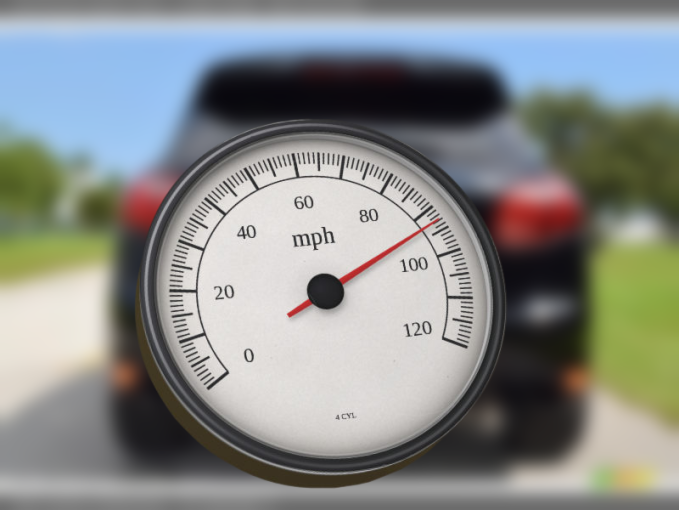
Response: 93 mph
